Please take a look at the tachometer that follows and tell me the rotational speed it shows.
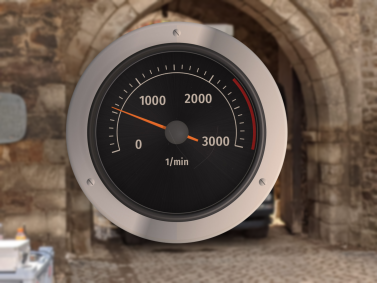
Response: 550 rpm
